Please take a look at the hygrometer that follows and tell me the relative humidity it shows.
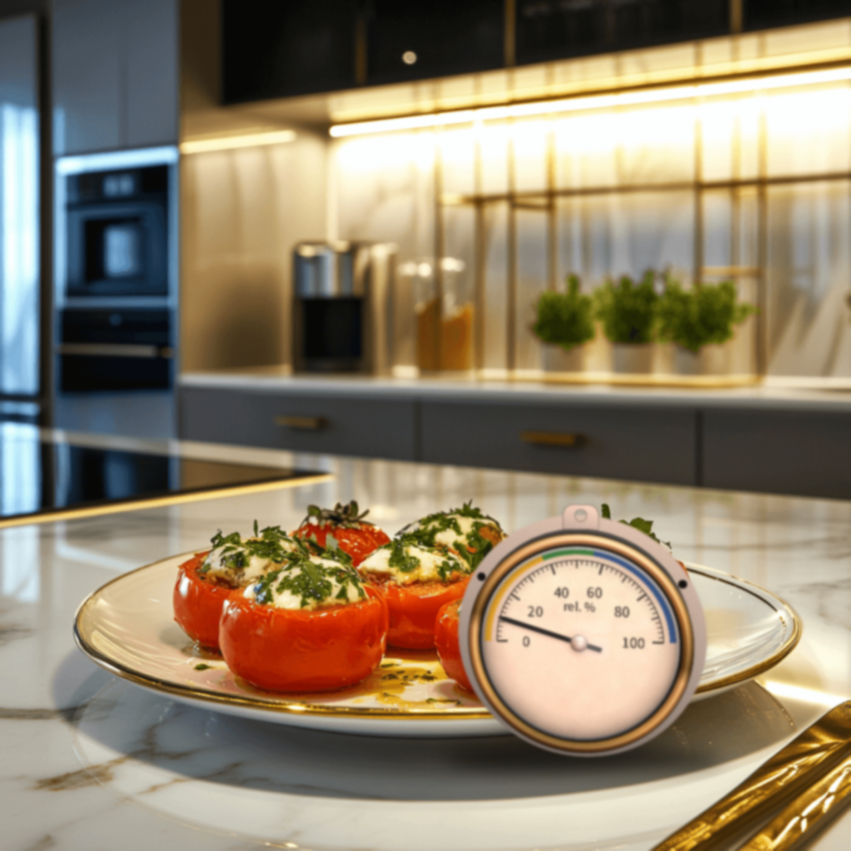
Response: 10 %
